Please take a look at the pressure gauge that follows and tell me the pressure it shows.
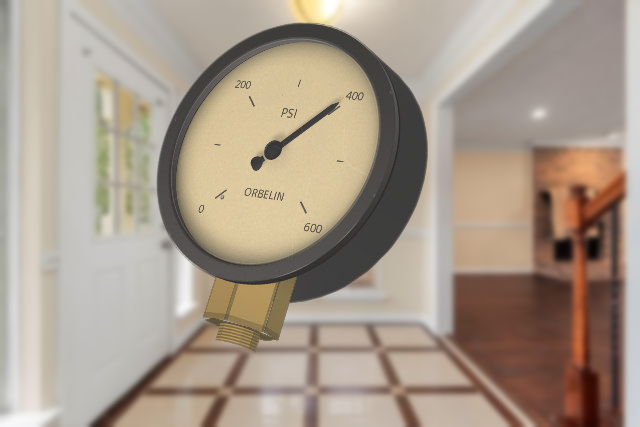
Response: 400 psi
